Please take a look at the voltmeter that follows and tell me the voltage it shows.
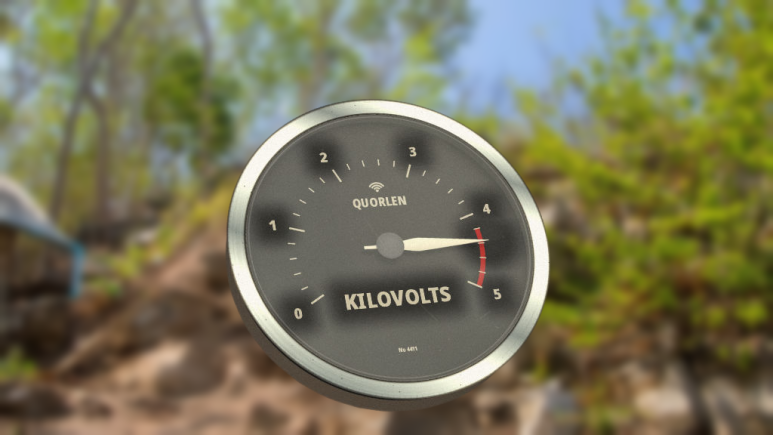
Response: 4.4 kV
